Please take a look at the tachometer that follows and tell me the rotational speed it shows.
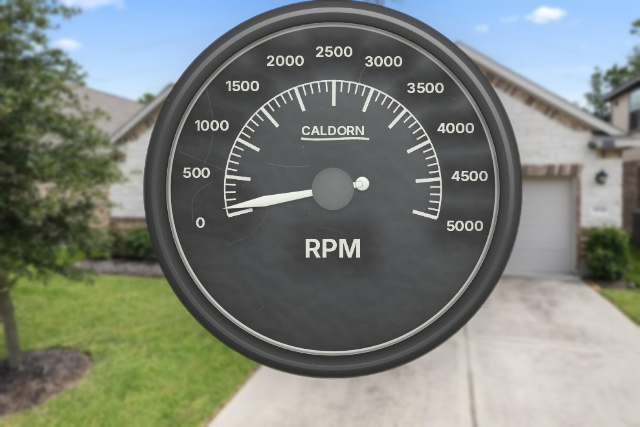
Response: 100 rpm
